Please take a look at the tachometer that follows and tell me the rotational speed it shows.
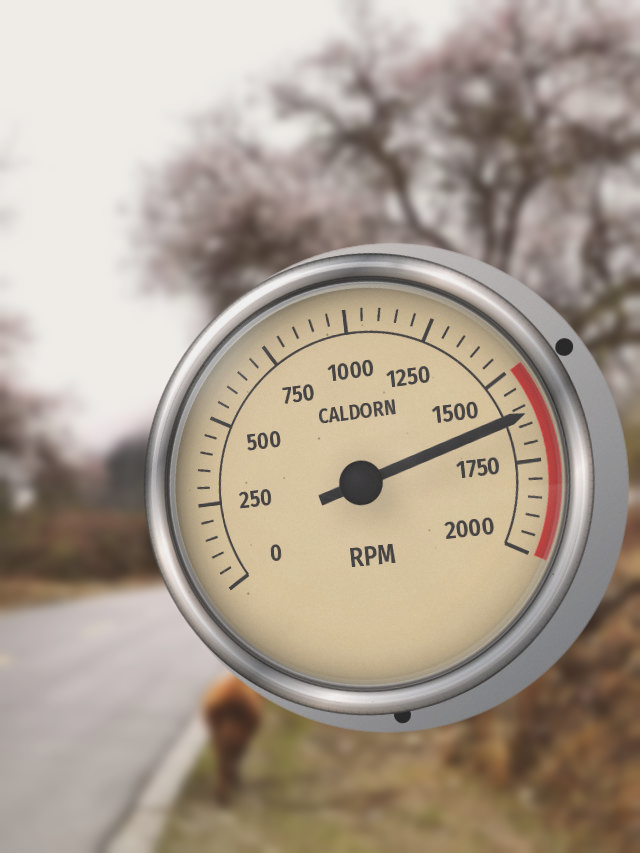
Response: 1625 rpm
